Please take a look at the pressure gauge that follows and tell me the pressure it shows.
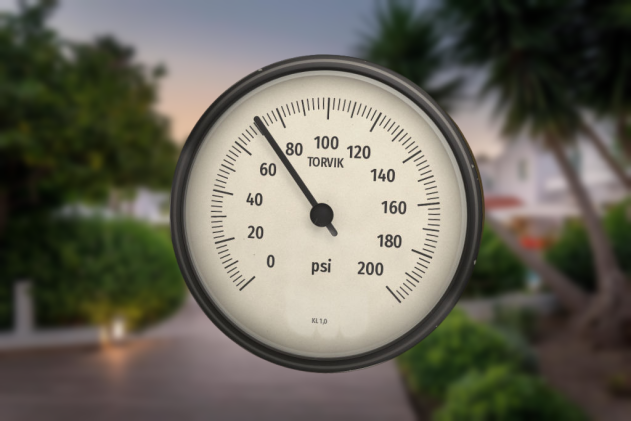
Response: 72 psi
